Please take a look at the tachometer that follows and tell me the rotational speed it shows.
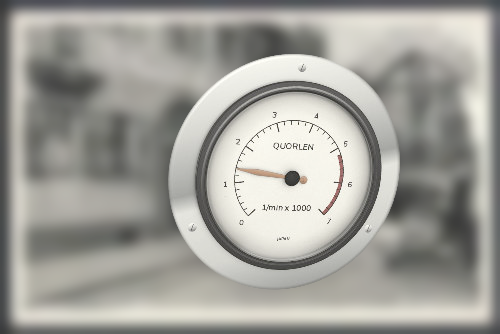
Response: 1400 rpm
